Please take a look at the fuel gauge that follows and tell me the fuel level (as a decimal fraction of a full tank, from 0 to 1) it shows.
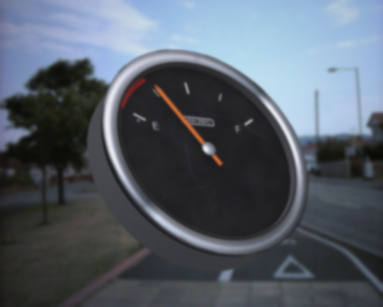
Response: 0.25
